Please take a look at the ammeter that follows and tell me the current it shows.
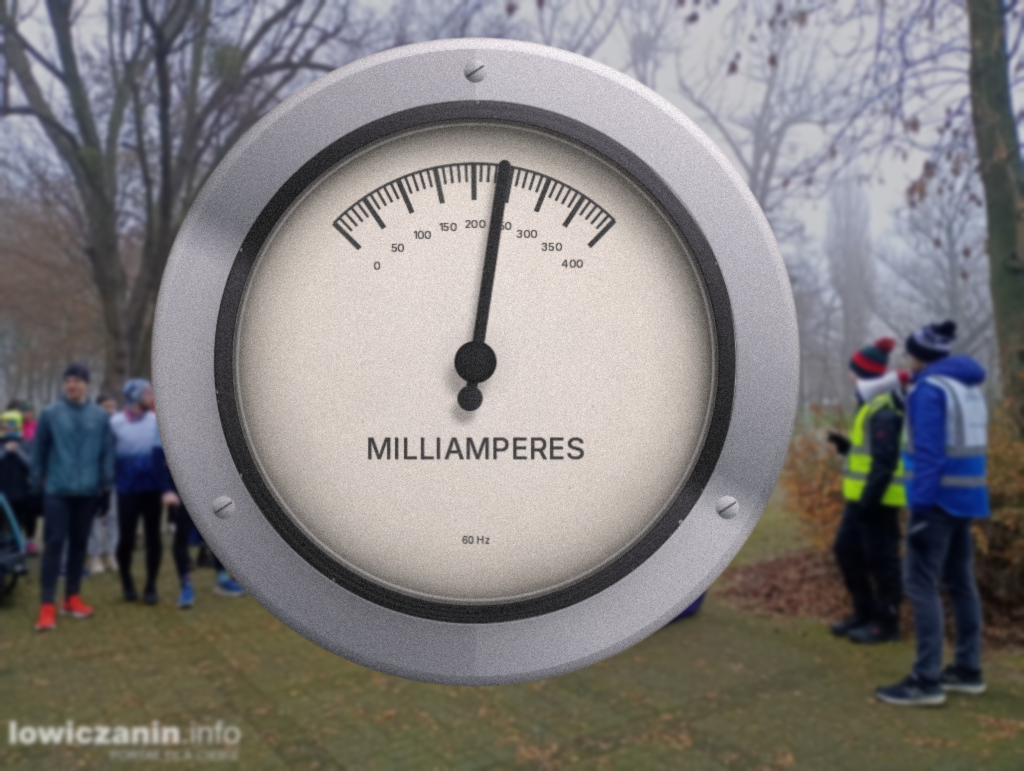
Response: 240 mA
